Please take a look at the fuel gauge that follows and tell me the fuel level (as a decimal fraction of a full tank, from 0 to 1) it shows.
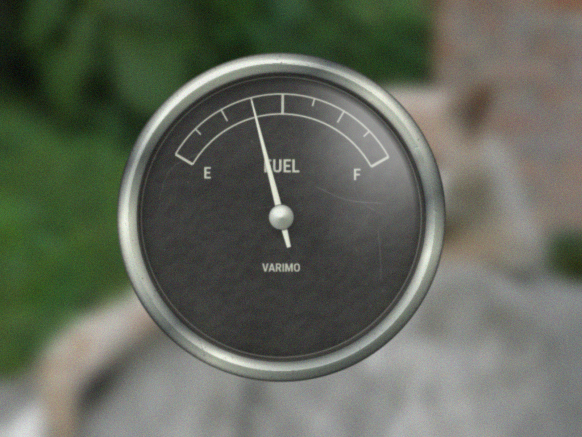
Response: 0.375
